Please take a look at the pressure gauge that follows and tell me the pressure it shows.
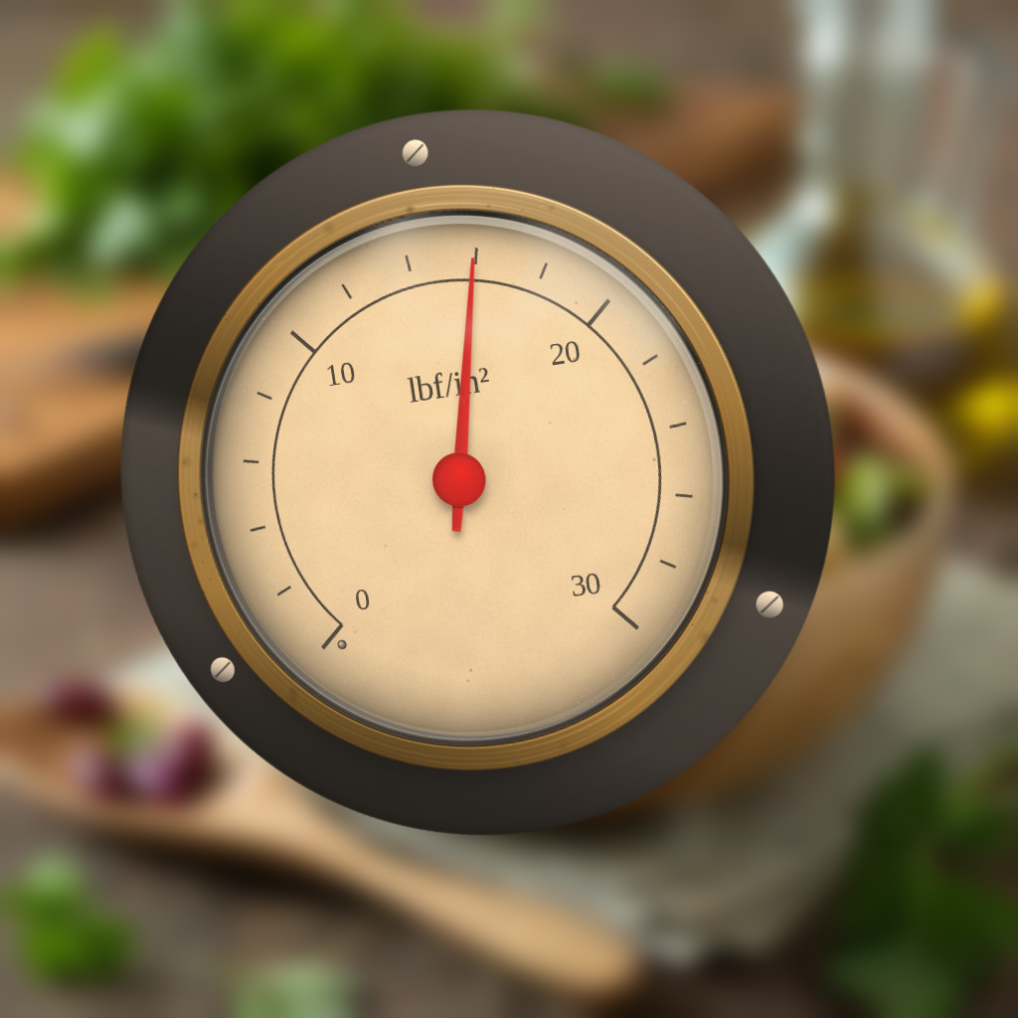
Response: 16 psi
